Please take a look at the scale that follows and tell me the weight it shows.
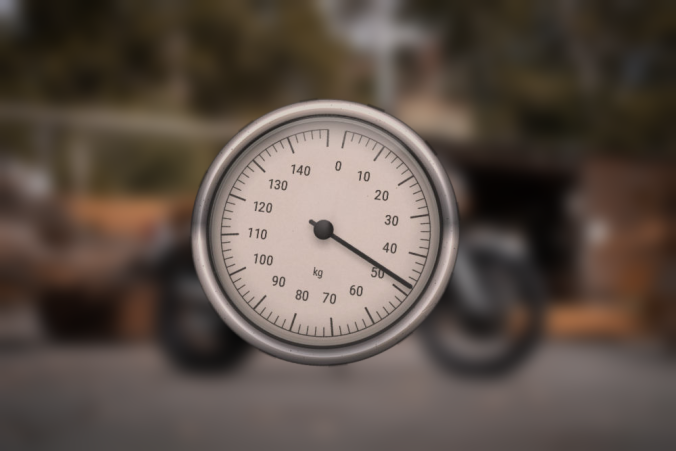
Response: 48 kg
